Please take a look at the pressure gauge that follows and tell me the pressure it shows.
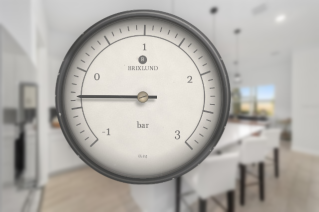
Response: -0.35 bar
